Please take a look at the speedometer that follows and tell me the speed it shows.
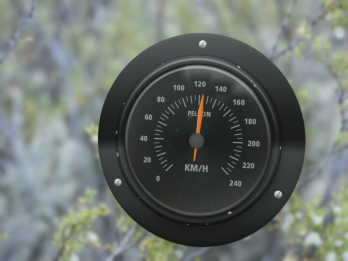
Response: 125 km/h
